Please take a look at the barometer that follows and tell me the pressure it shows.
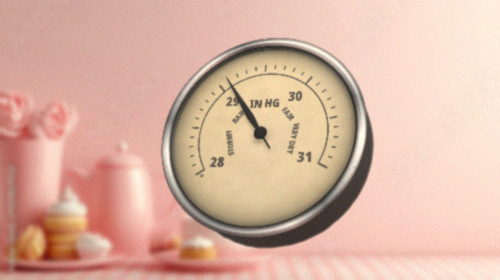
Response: 29.1 inHg
